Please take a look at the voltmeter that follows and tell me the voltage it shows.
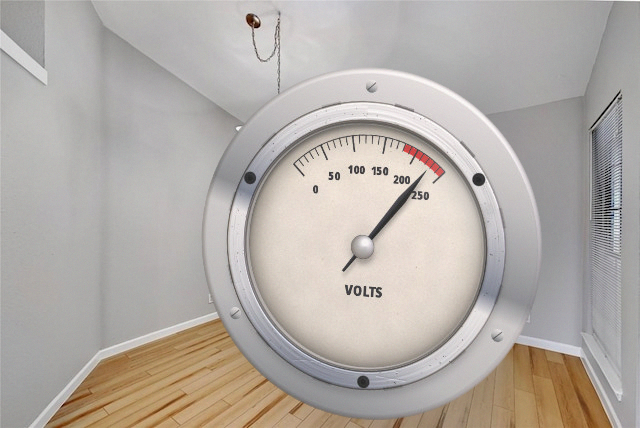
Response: 230 V
